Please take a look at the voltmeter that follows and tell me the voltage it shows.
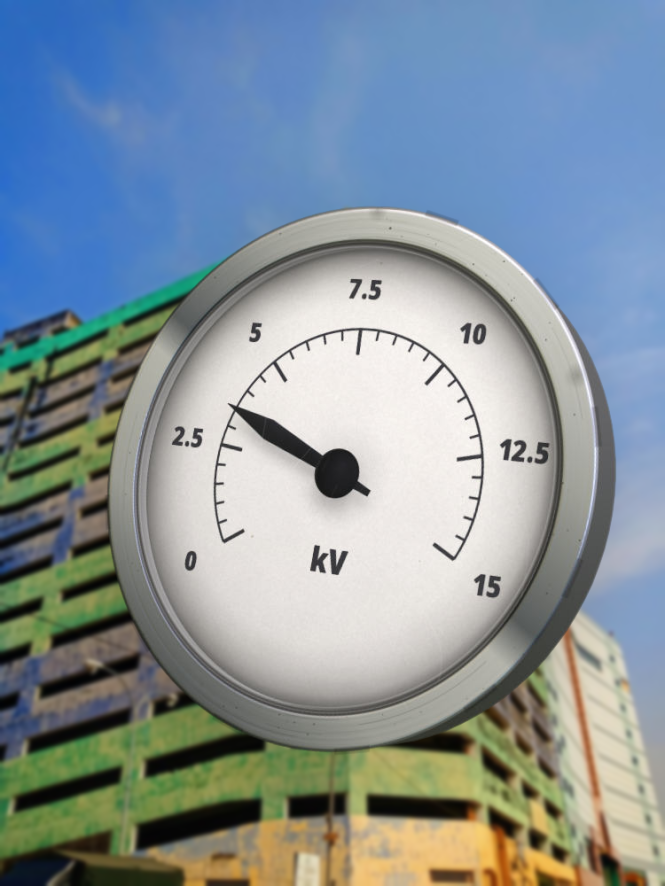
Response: 3.5 kV
